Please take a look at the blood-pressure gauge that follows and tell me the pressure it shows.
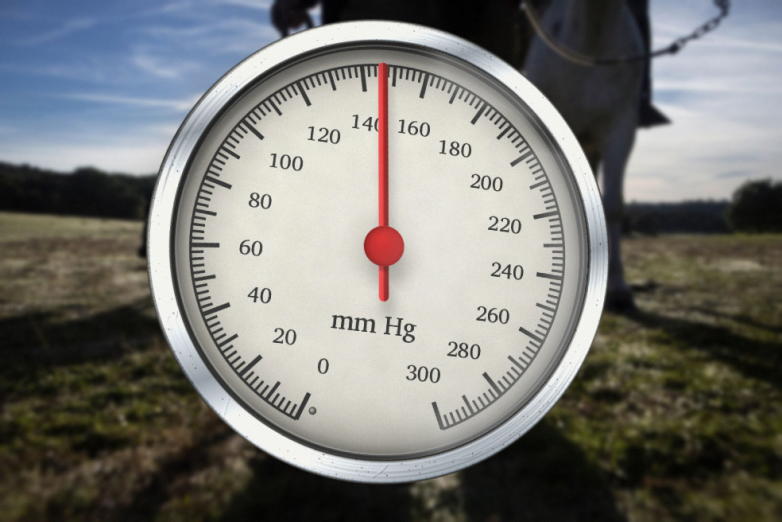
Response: 146 mmHg
